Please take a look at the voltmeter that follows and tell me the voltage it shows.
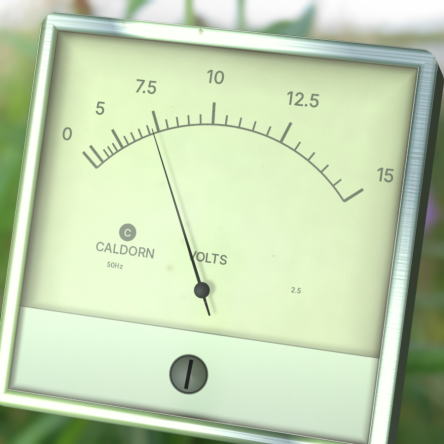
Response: 7.25 V
